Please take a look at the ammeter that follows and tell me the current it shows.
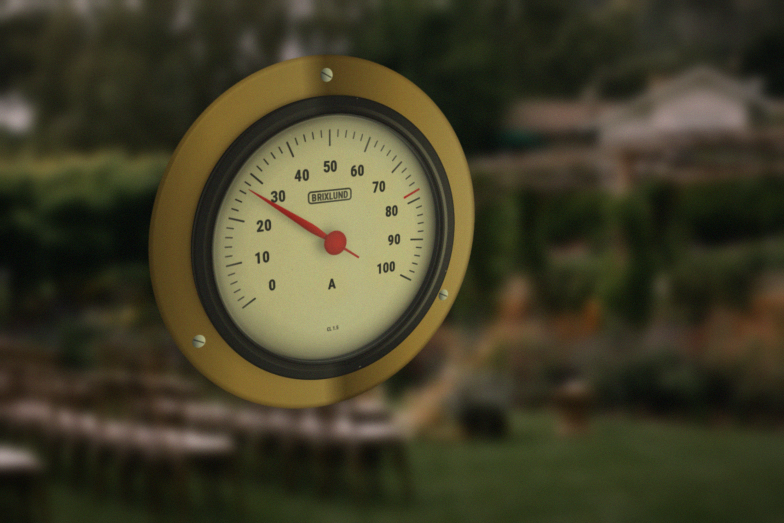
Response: 27 A
